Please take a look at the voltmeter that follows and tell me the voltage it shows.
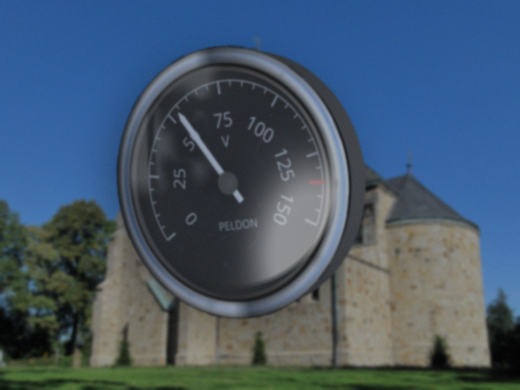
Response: 55 V
